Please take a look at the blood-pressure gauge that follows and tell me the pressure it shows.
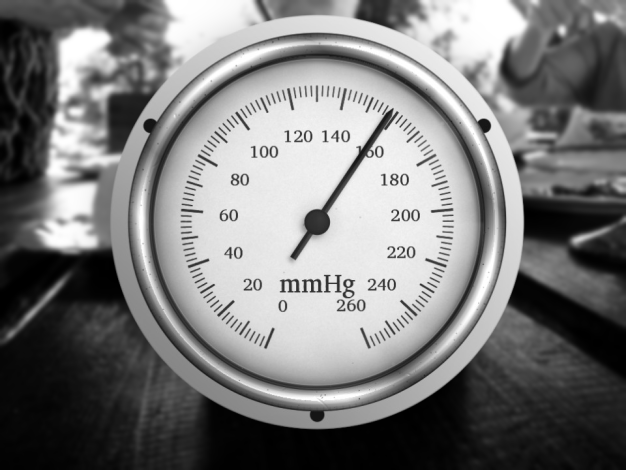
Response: 158 mmHg
